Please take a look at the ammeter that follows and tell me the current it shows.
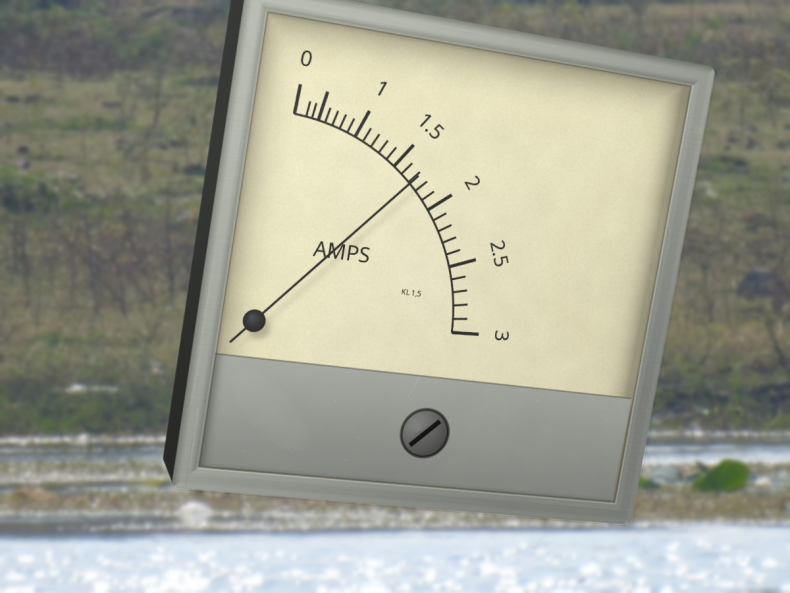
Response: 1.7 A
